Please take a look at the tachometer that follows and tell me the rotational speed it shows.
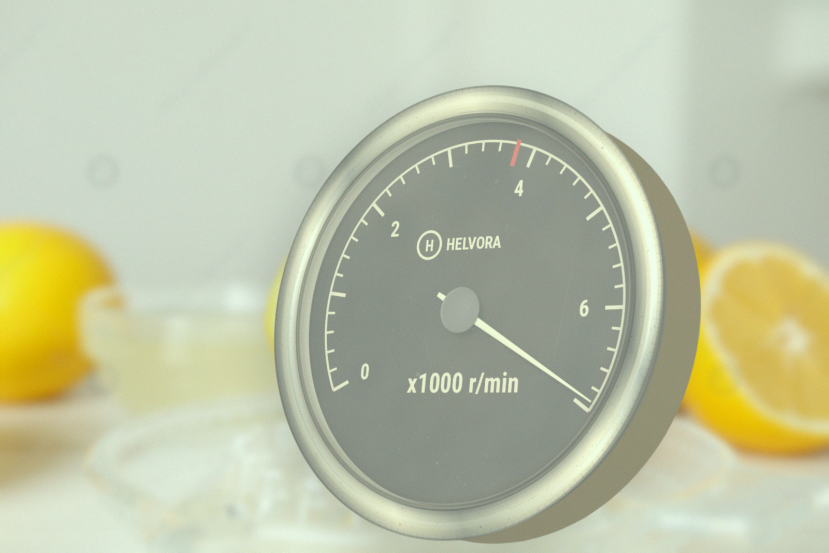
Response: 6900 rpm
